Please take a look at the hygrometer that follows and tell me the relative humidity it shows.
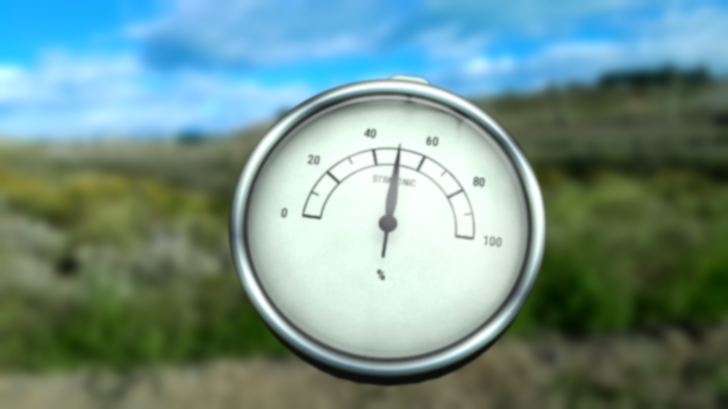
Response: 50 %
